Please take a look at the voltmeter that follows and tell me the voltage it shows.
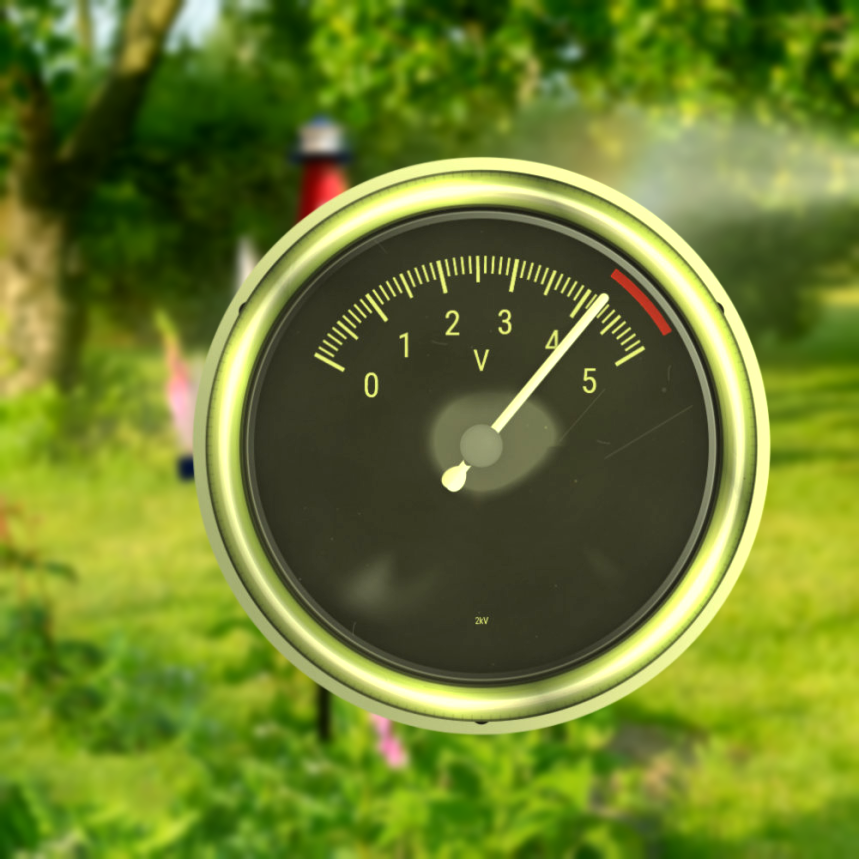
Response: 4.2 V
